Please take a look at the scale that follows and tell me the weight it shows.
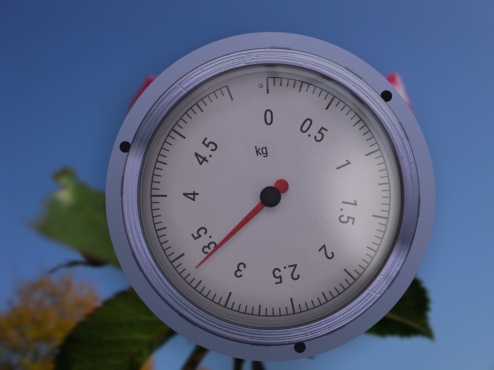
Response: 3.35 kg
